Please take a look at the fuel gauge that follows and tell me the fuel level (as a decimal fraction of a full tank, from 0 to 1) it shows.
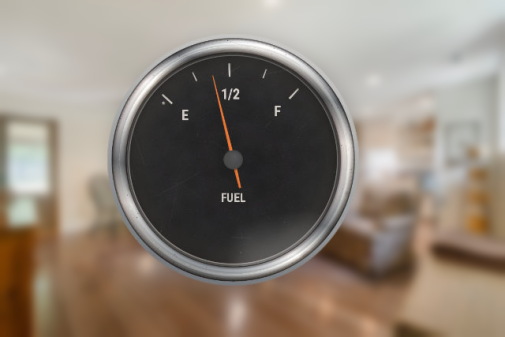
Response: 0.375
